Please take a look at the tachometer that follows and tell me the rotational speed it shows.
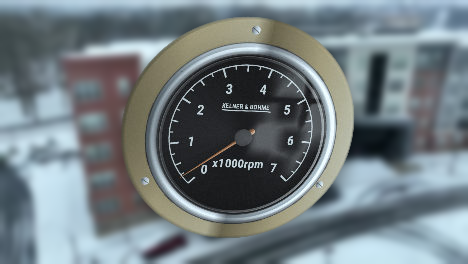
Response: 250 rpm
